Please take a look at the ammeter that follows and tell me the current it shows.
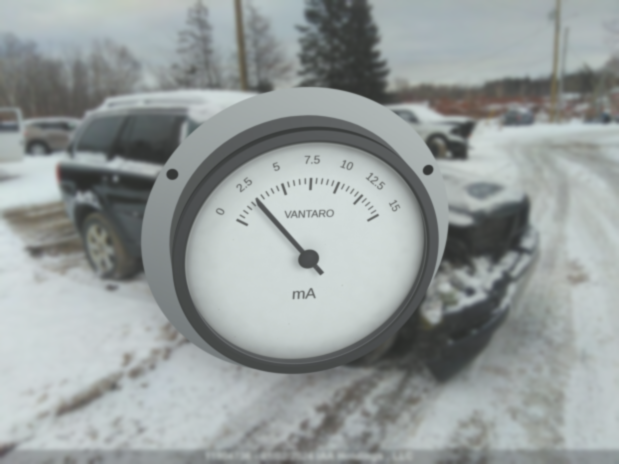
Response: 2.5 mA
